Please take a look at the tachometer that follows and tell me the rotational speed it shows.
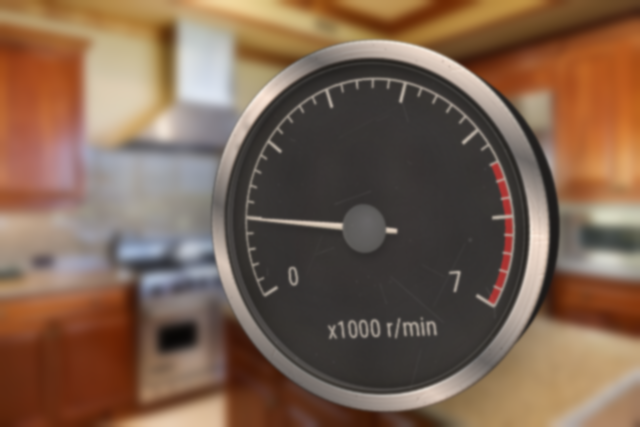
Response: 1000 rpm
